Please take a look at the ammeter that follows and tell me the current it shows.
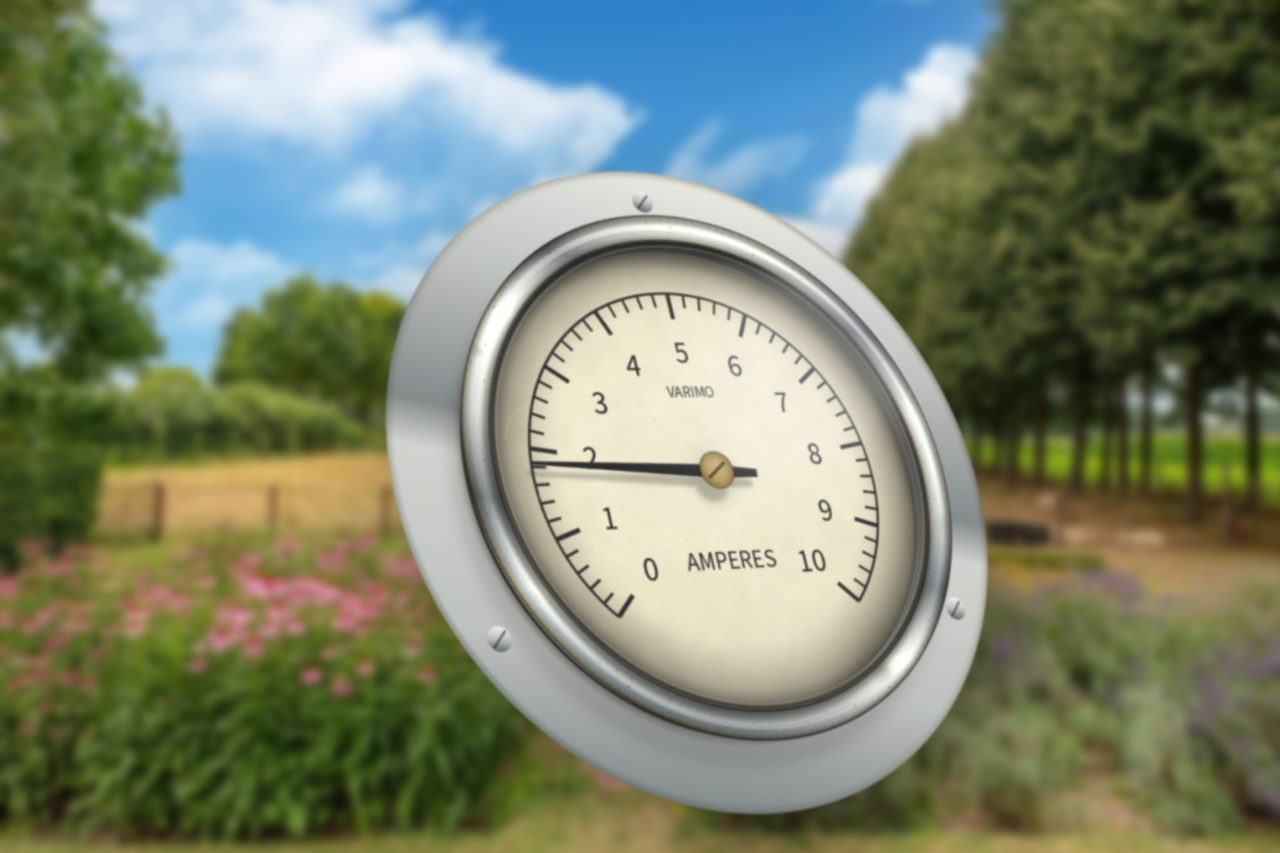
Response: 1.8 A
